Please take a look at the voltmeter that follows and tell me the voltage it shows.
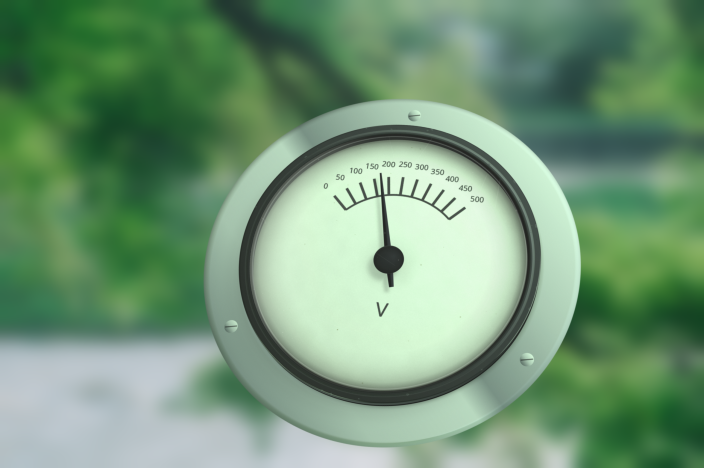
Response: 175 V
